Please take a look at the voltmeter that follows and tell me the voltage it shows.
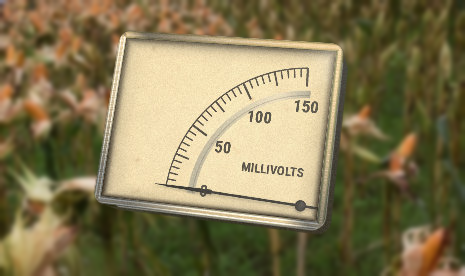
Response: 0 mV
